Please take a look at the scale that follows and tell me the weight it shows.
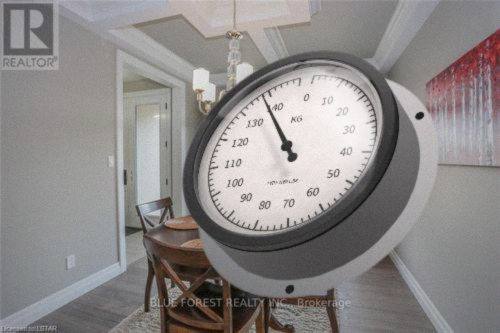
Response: 138 kg
